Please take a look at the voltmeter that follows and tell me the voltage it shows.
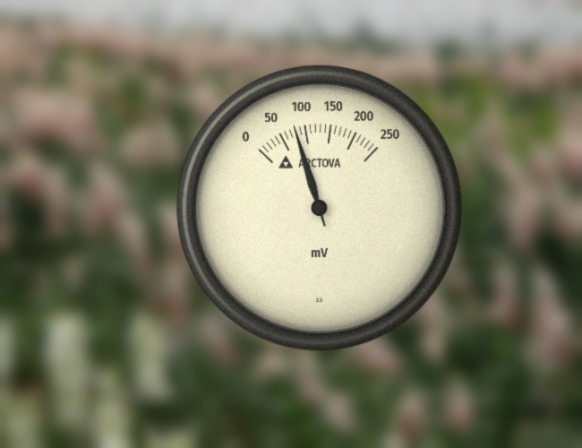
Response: 80 mV
